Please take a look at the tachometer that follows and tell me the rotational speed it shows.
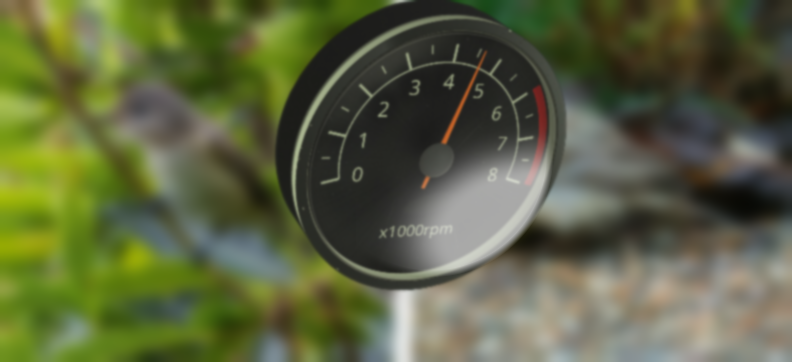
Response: 4500 rpm
